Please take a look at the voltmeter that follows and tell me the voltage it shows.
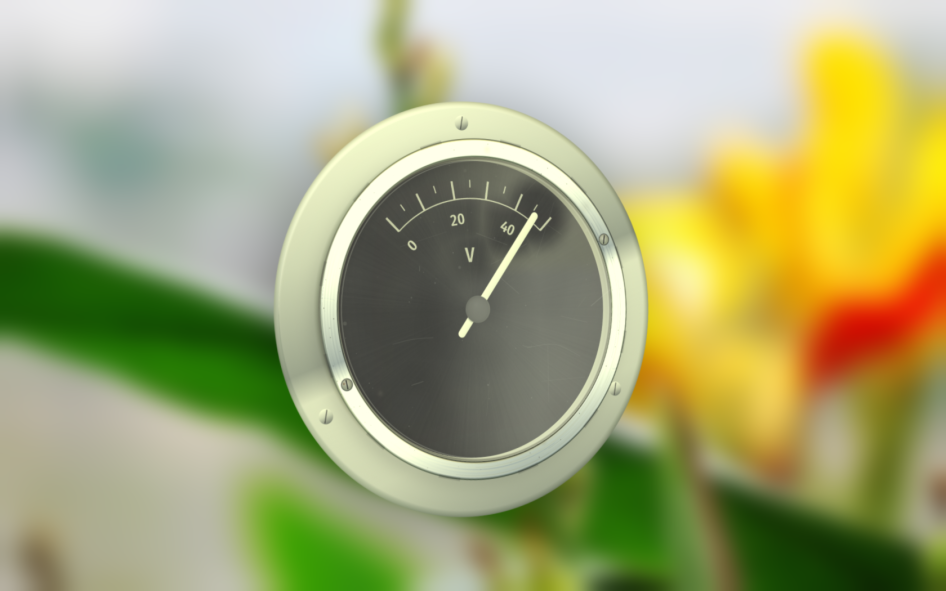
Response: 45 V
